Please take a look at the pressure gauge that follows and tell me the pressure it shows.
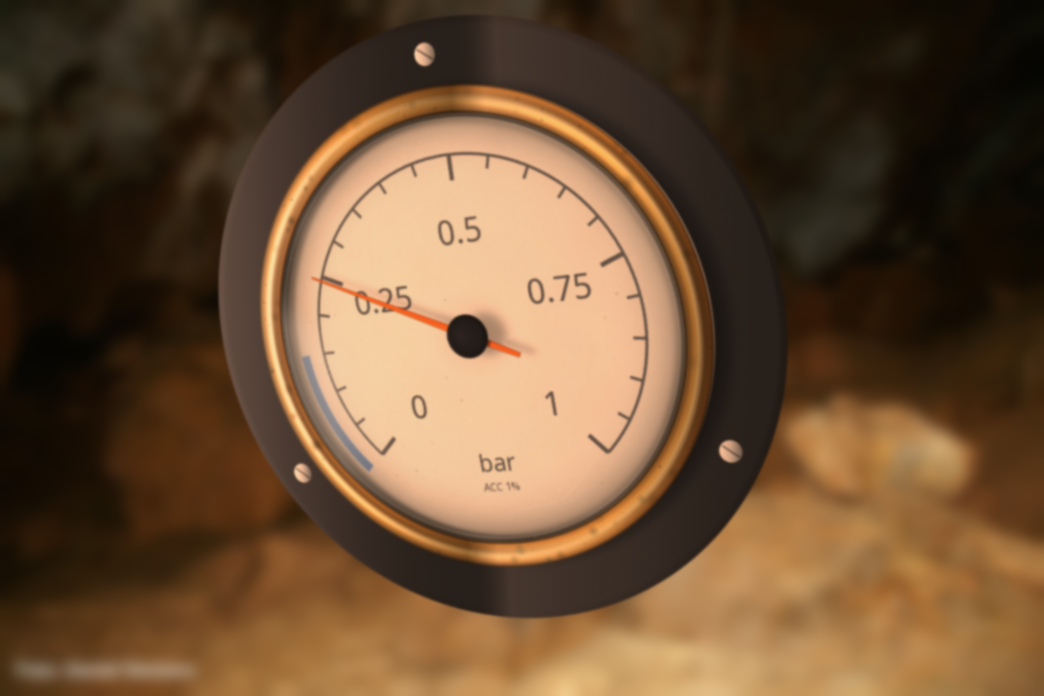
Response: 0.25 bar
